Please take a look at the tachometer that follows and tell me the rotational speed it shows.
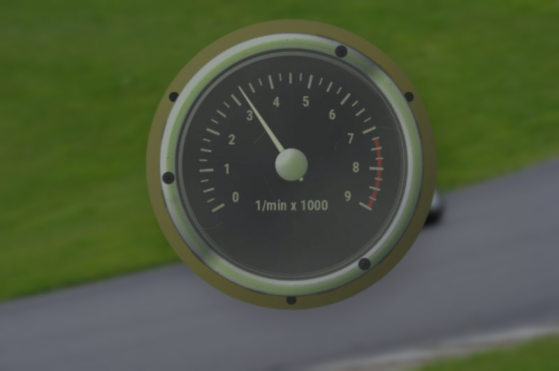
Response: 3250 rpm
